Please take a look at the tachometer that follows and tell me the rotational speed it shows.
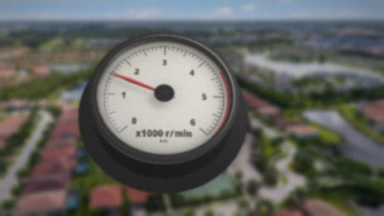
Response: 1500 rpm
